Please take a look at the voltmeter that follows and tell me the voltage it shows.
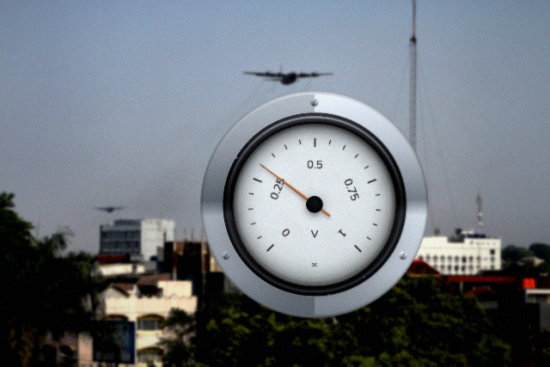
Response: 0.3 V
